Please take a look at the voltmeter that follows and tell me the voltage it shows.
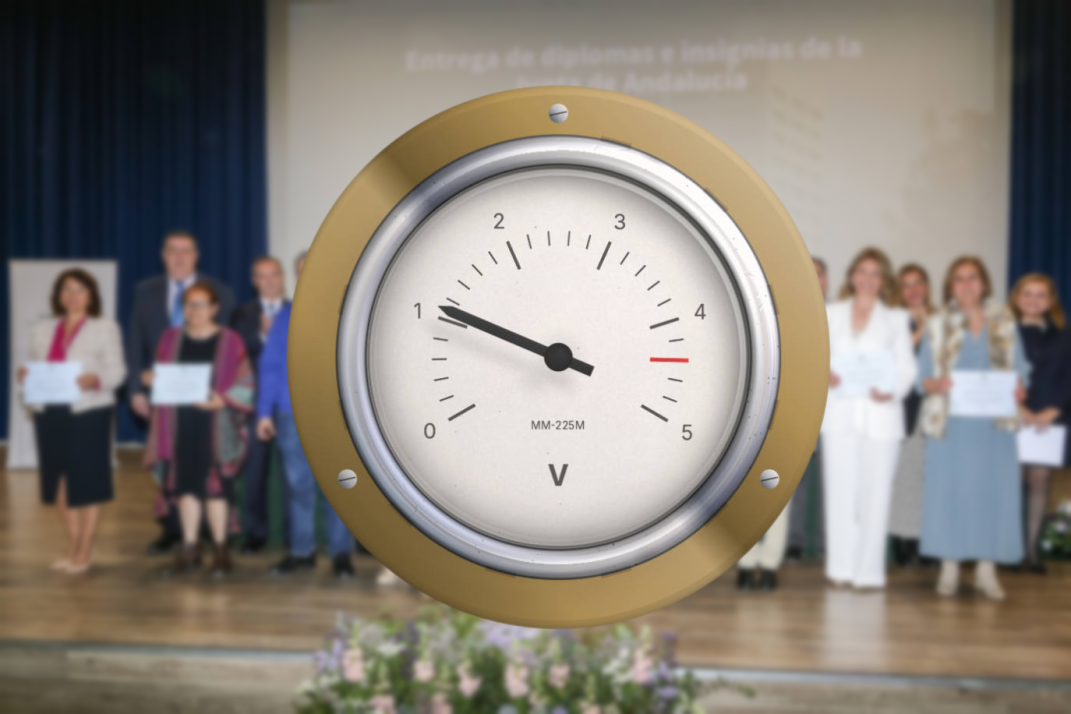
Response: 1.1 V
